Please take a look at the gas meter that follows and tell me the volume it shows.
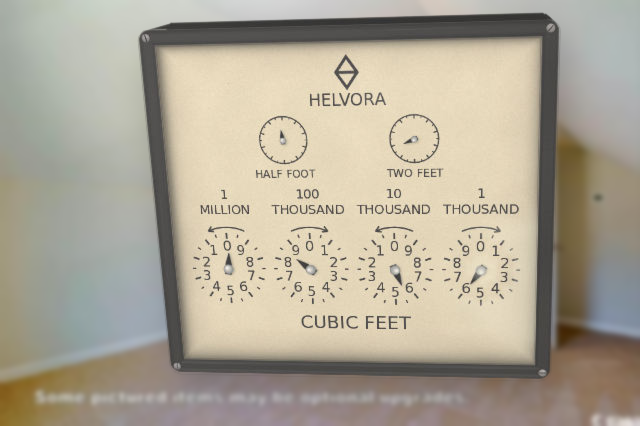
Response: 985600 ft³
